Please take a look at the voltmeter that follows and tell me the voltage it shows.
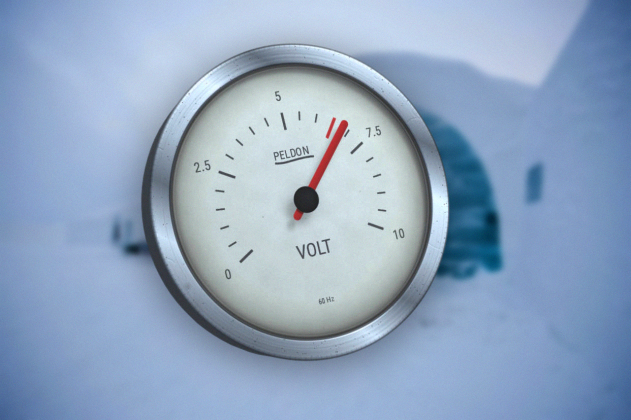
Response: 6.75 V
